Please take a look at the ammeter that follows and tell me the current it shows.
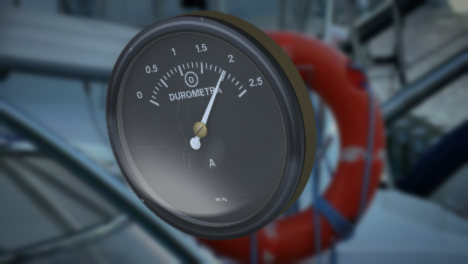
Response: 2 A
